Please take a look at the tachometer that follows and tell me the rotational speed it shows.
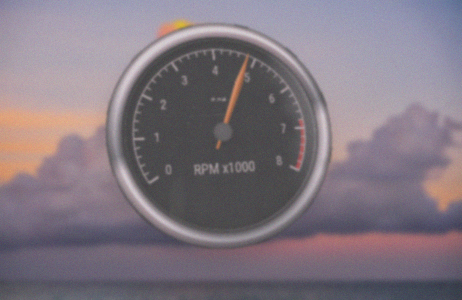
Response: 4800 rpm
